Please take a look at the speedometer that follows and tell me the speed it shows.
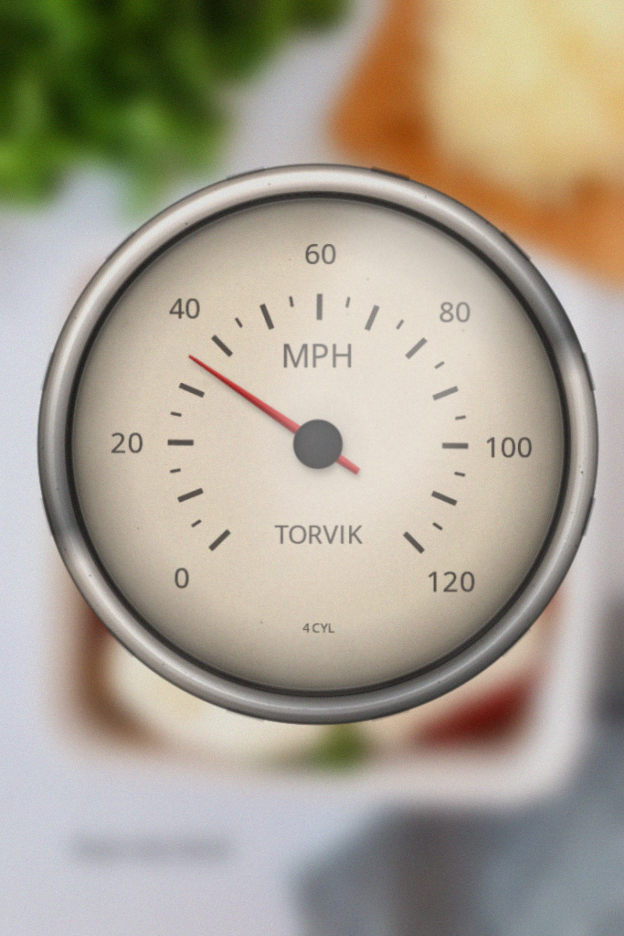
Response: 35 mph
